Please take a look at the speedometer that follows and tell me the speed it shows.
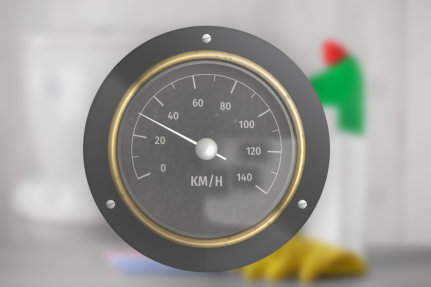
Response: 30 km/h
